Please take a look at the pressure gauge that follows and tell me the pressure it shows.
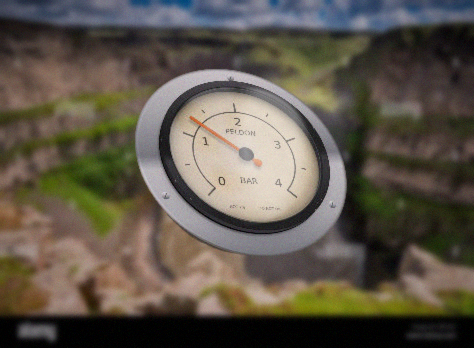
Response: 1.25 bar
